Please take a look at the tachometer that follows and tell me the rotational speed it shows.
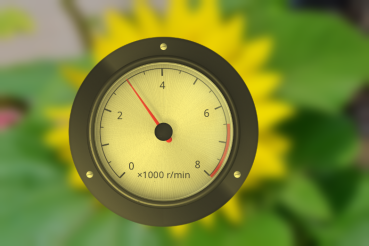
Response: 3000 rpm
